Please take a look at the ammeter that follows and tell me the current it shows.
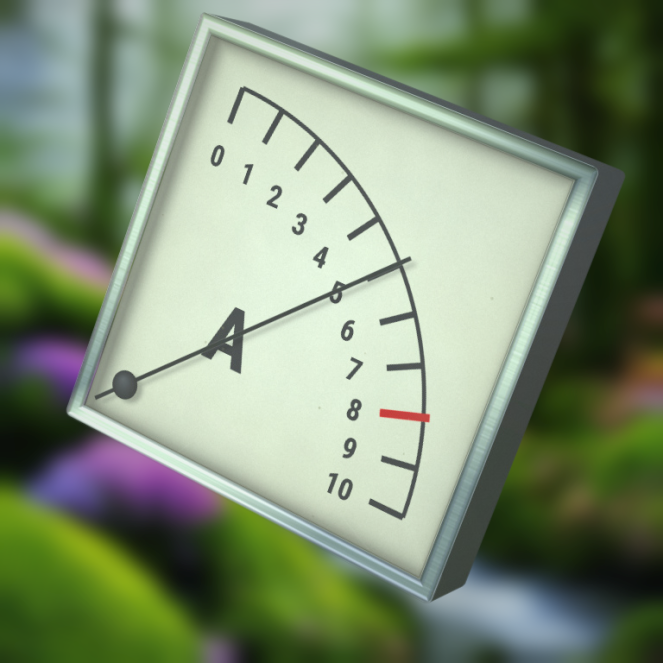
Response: 5 A
